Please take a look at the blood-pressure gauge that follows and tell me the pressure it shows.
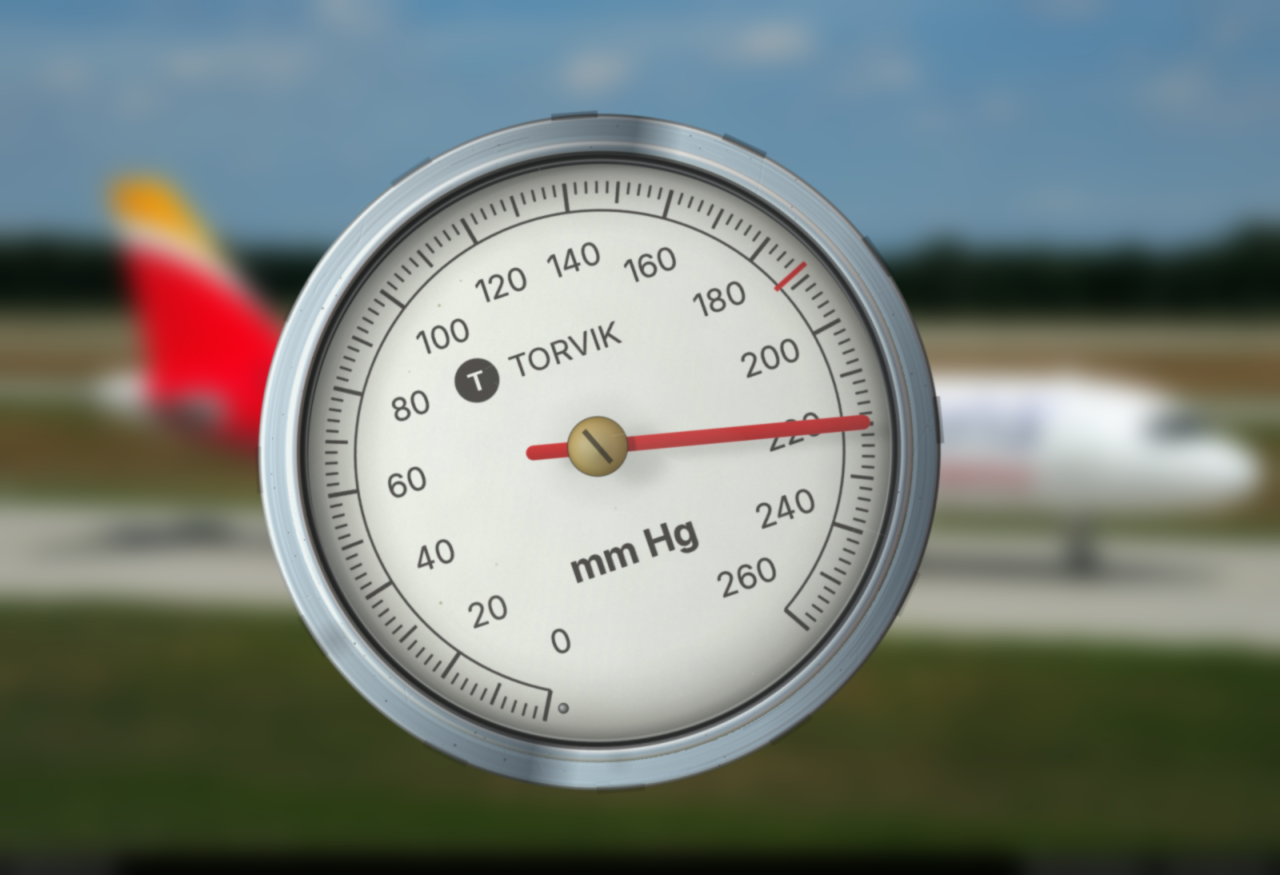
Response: 220 mmHg
